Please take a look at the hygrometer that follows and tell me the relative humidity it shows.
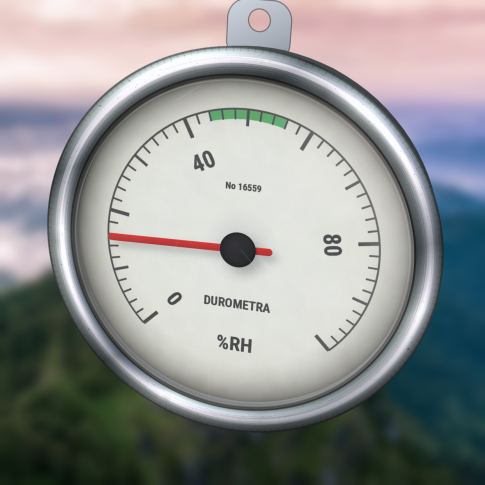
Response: 16 %
